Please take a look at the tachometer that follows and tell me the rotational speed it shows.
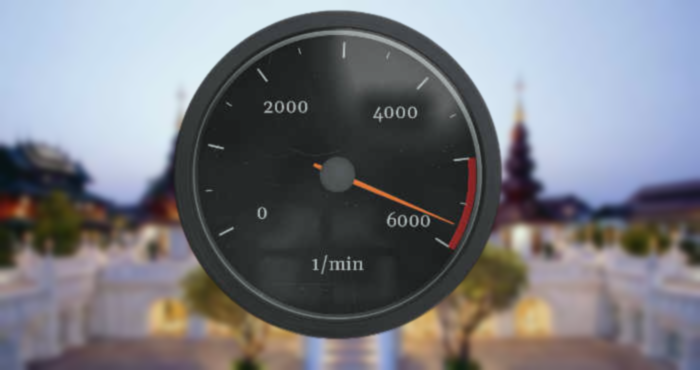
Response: 5750 rpm
